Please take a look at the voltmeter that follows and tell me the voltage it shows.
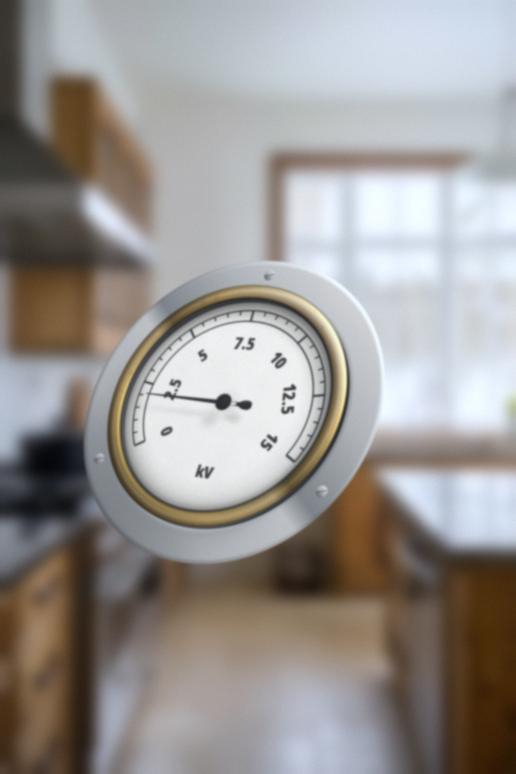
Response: 2 kV
